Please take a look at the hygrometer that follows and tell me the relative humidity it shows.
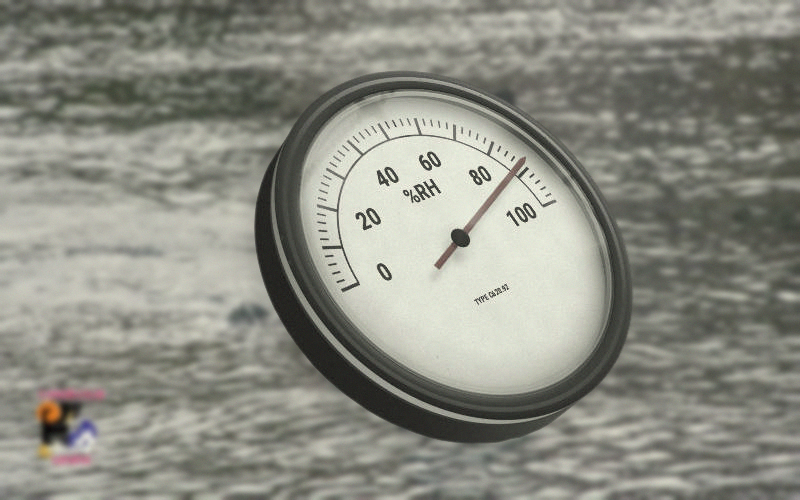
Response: 88 %
